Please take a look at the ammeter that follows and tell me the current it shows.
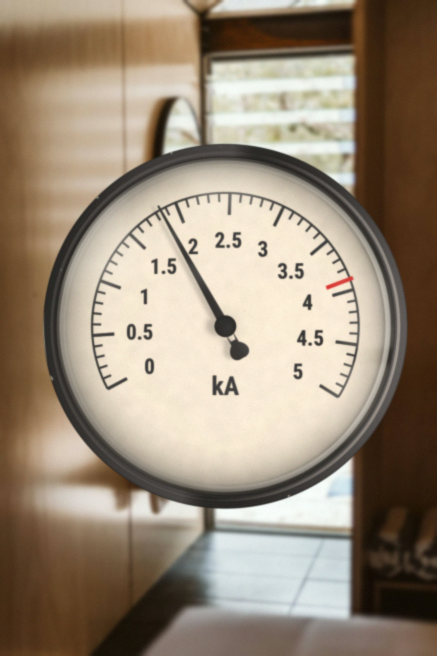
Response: 1.85 kA
